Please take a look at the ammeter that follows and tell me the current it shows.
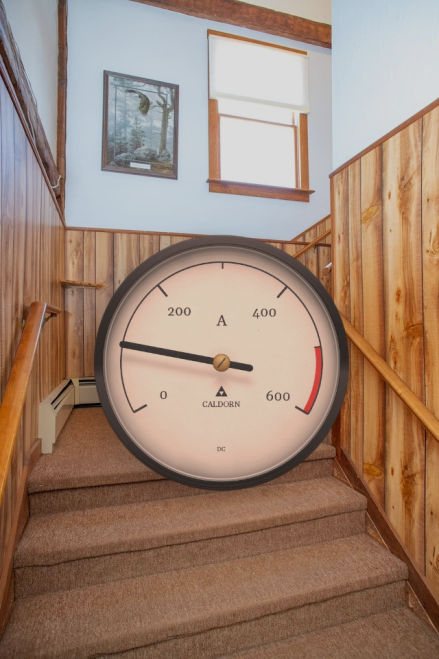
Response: 100 A
